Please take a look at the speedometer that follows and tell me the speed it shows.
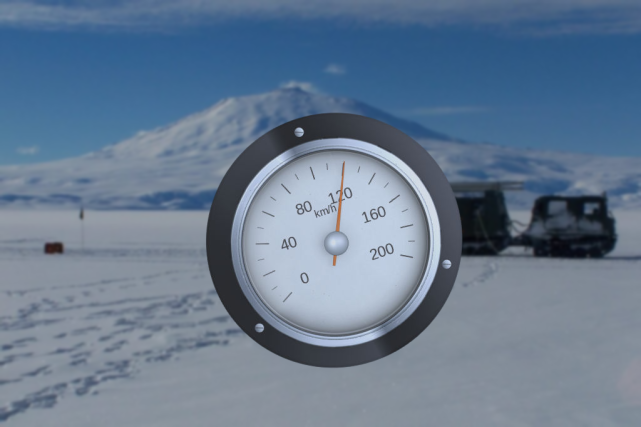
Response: 120 km/h
